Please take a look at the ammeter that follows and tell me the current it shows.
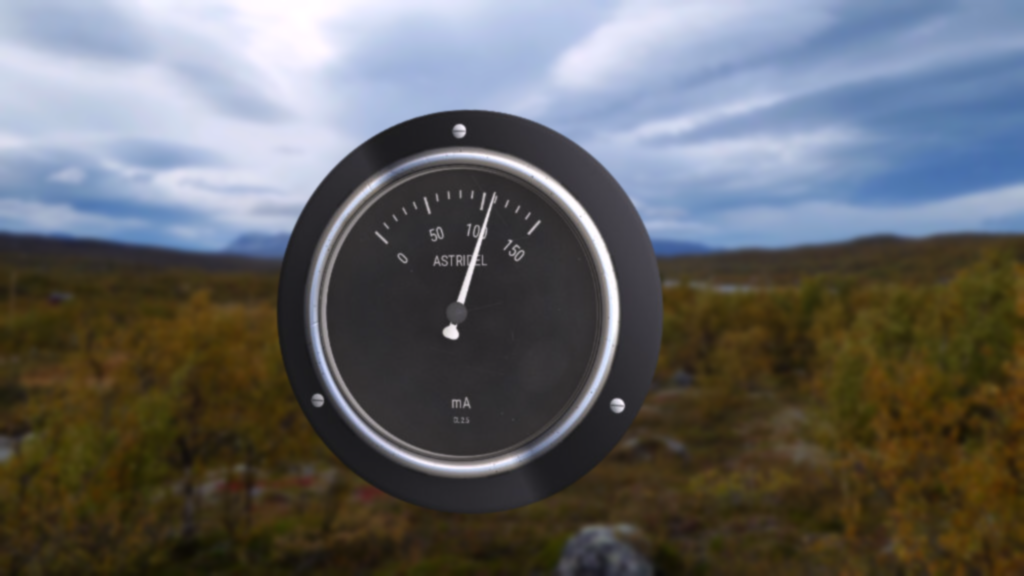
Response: 110 mA
